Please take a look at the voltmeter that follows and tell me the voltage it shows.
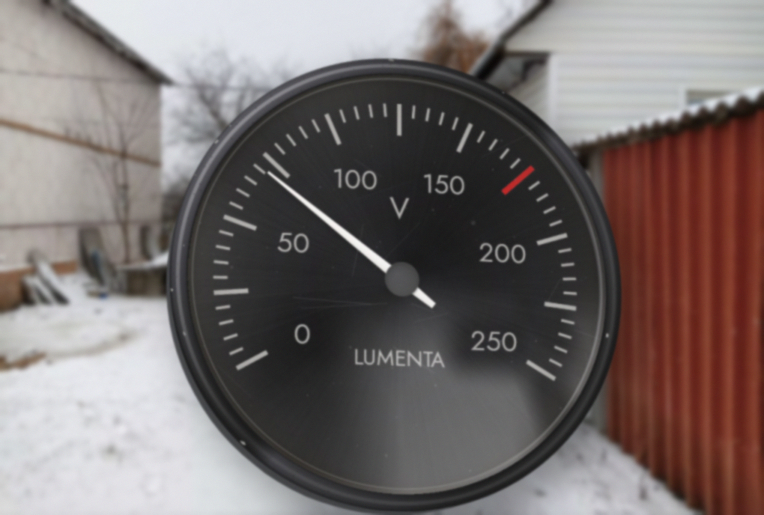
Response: 70 V
